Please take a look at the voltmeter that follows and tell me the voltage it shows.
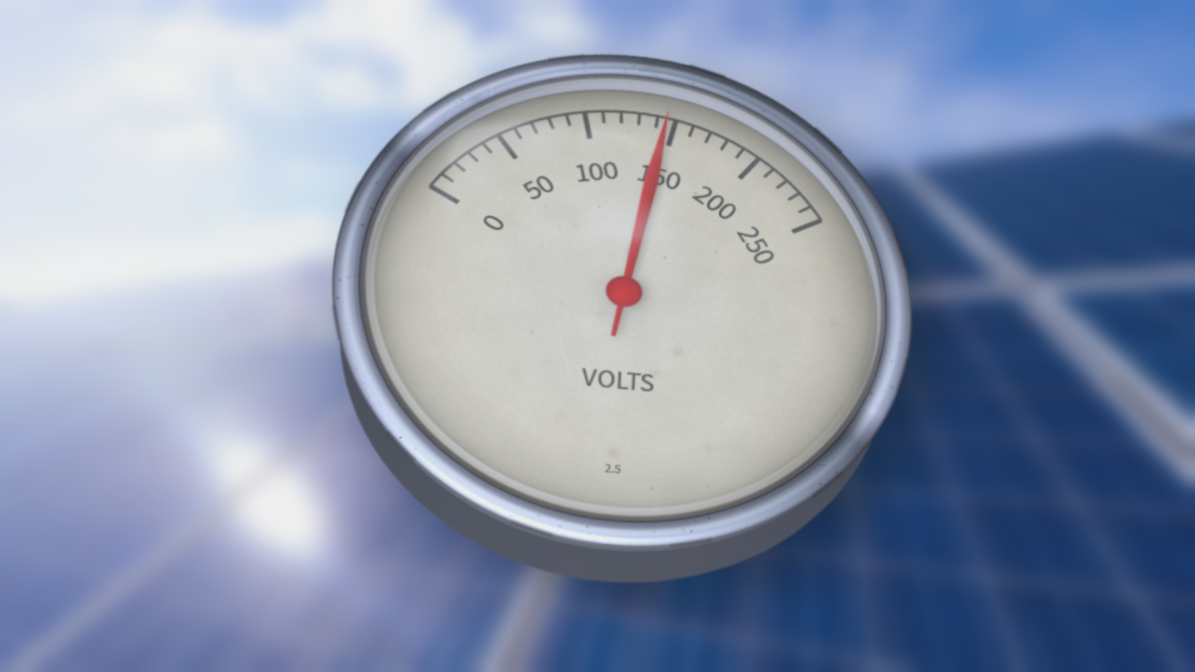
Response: 145 V
